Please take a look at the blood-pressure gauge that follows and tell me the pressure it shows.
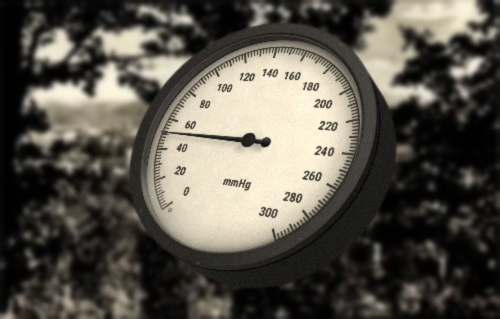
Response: 50 mmHg
